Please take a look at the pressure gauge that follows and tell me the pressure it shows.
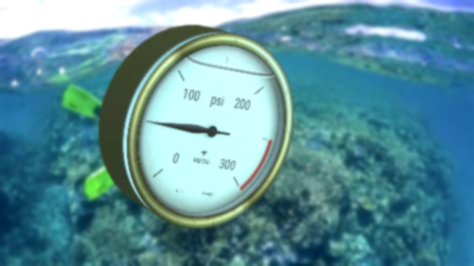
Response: 50 psi
